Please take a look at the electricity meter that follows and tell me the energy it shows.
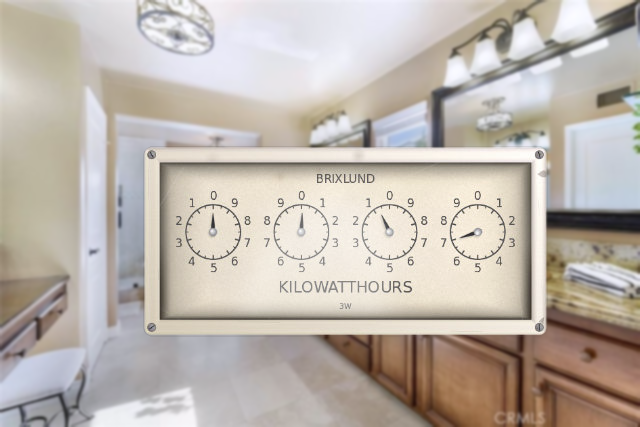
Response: 7 kWh
